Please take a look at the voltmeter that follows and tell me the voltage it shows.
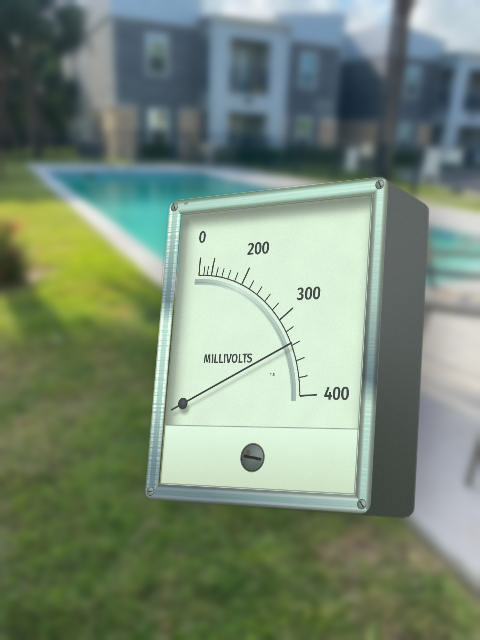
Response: 340 mV
